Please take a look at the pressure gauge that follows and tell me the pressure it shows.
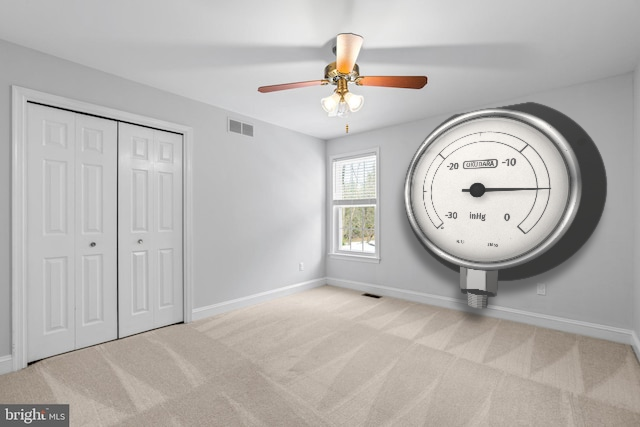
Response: -5 inHg
